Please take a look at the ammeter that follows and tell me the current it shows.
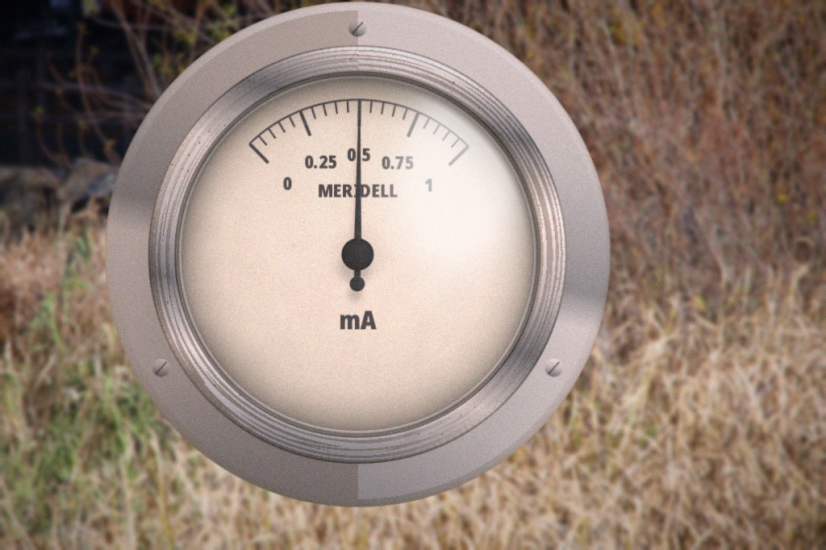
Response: 0.5 mA
